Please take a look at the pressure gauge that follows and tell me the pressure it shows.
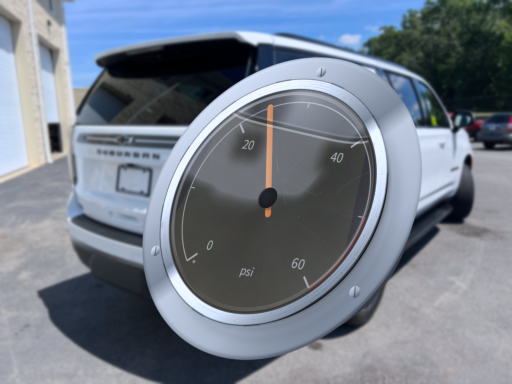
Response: 25 psi
